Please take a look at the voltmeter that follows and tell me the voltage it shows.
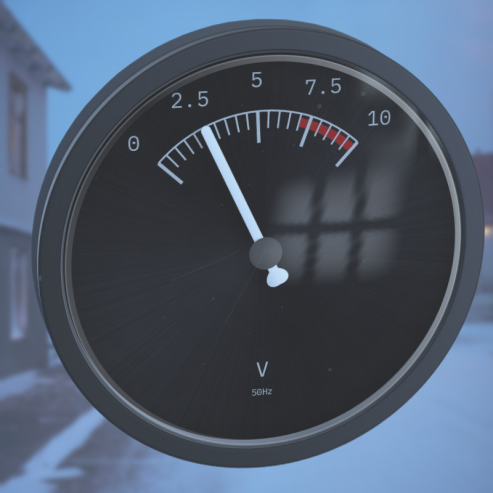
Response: 2.5 V
